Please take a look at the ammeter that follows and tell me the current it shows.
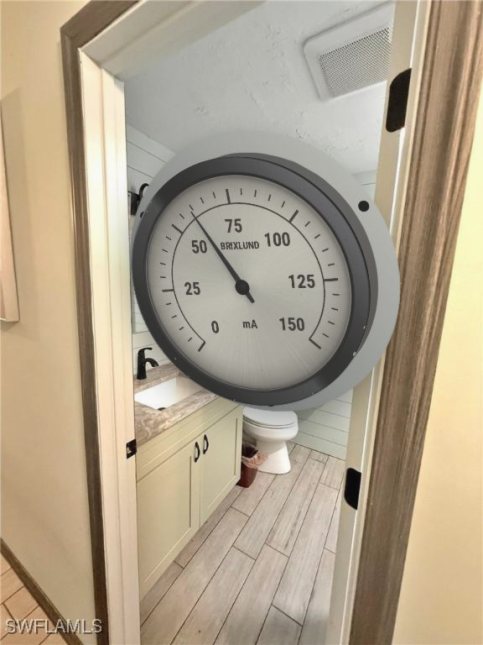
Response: 60 mA
